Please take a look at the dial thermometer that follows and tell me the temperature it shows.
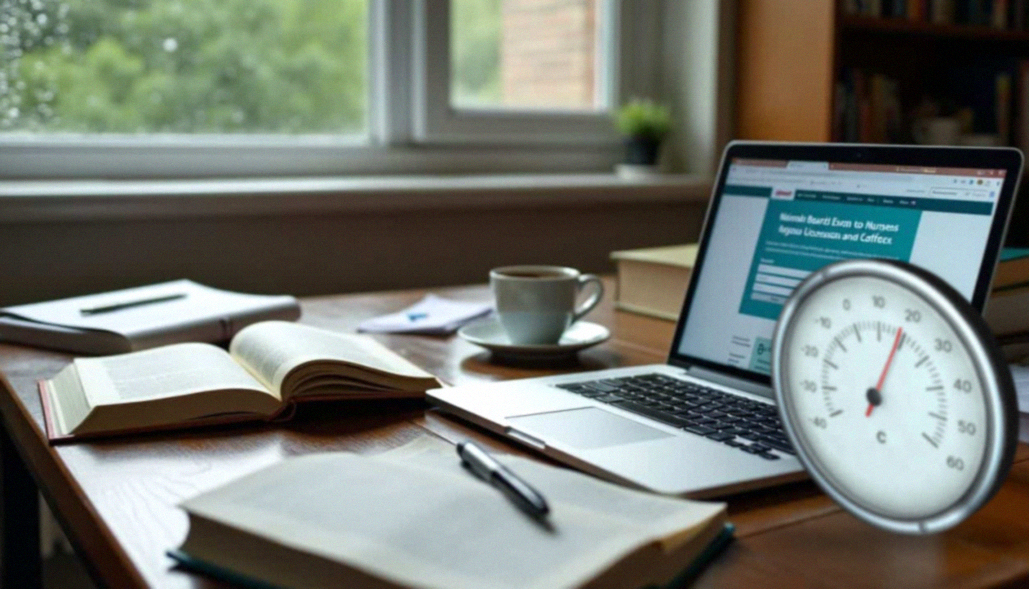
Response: 20 °C
